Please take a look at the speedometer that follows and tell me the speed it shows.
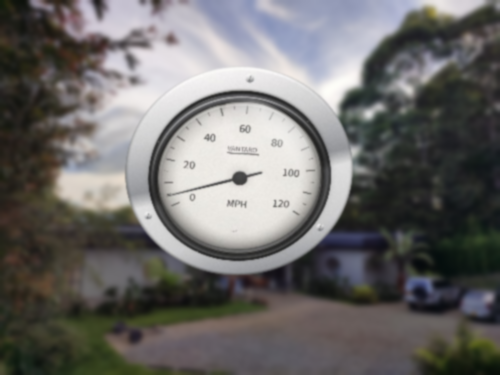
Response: 5 mph
